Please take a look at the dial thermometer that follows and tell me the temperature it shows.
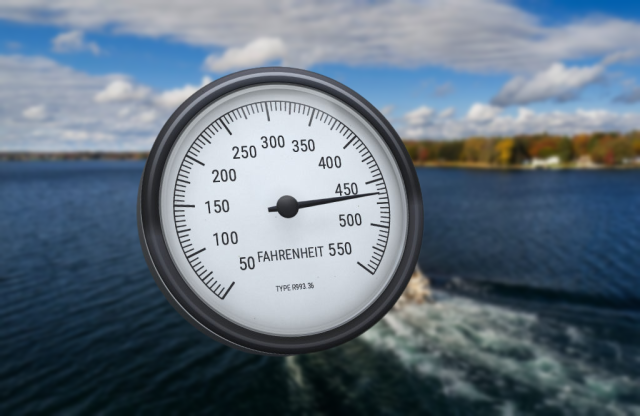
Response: 465 °F
